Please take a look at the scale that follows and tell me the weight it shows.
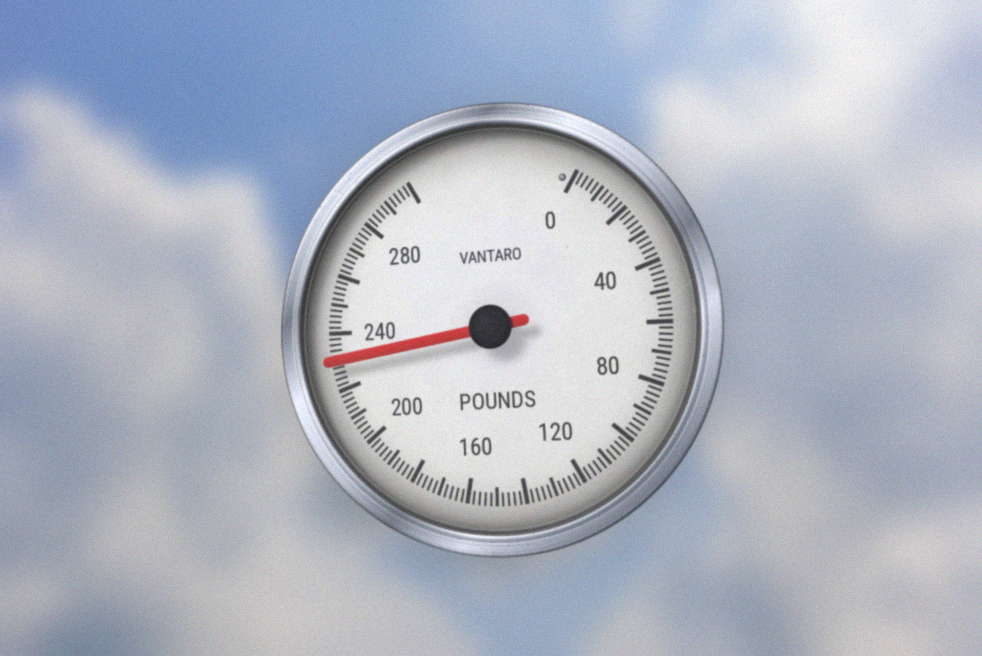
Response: 230 lb
